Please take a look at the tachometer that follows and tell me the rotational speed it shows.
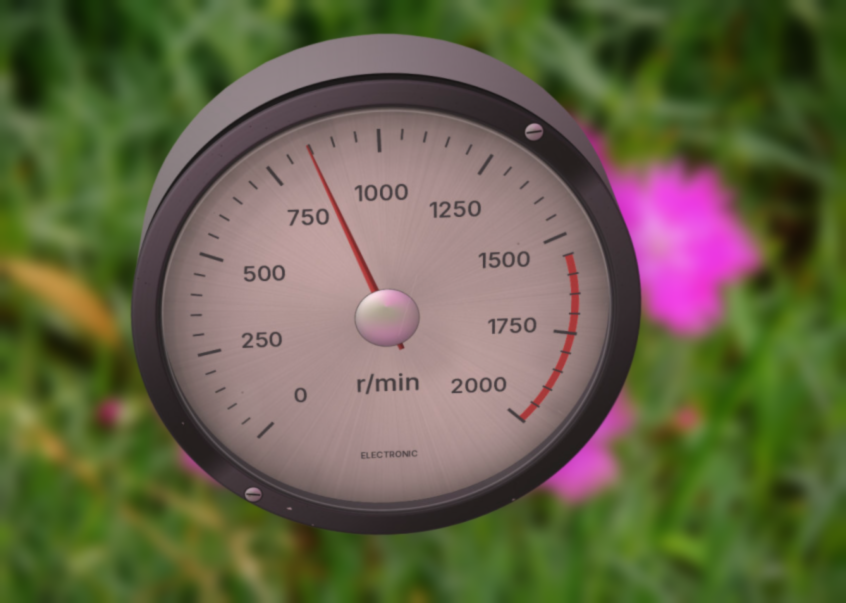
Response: 850 rpm
